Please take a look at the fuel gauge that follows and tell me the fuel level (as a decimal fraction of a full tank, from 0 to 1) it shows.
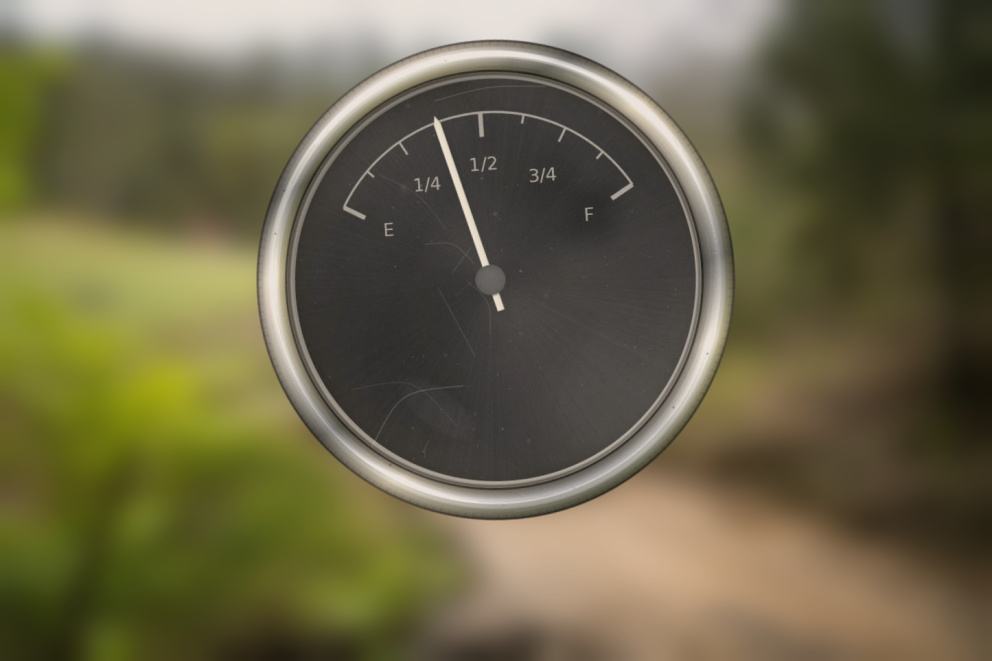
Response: 0.375
